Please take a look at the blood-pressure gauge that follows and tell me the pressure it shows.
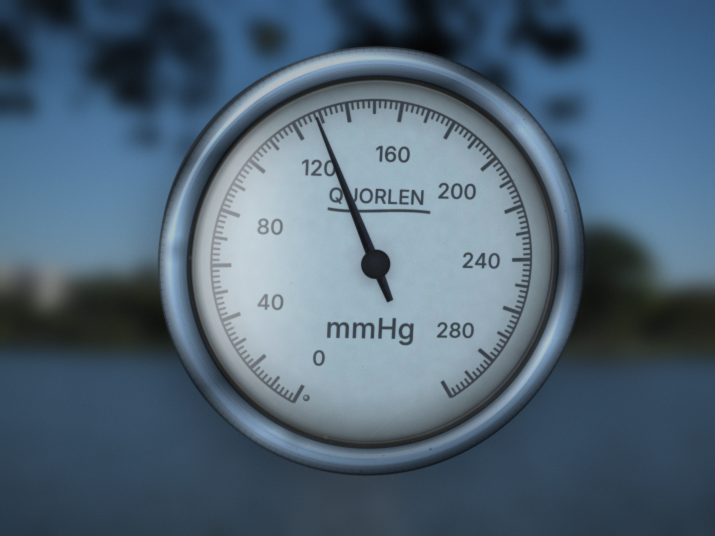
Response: 128 mmHg
